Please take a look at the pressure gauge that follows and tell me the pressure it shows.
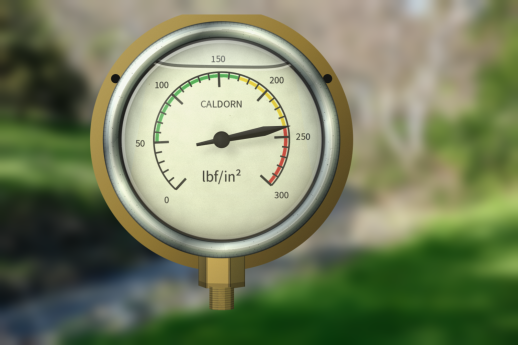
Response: 240 psi
